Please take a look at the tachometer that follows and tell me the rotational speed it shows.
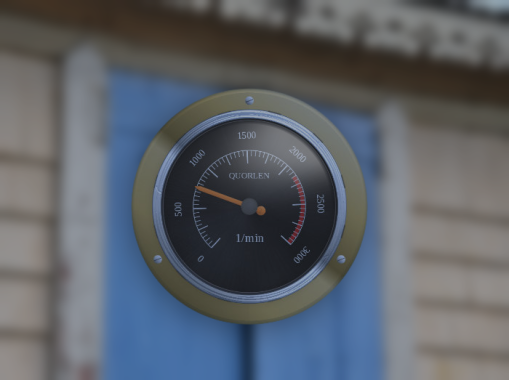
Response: 750 rpm
